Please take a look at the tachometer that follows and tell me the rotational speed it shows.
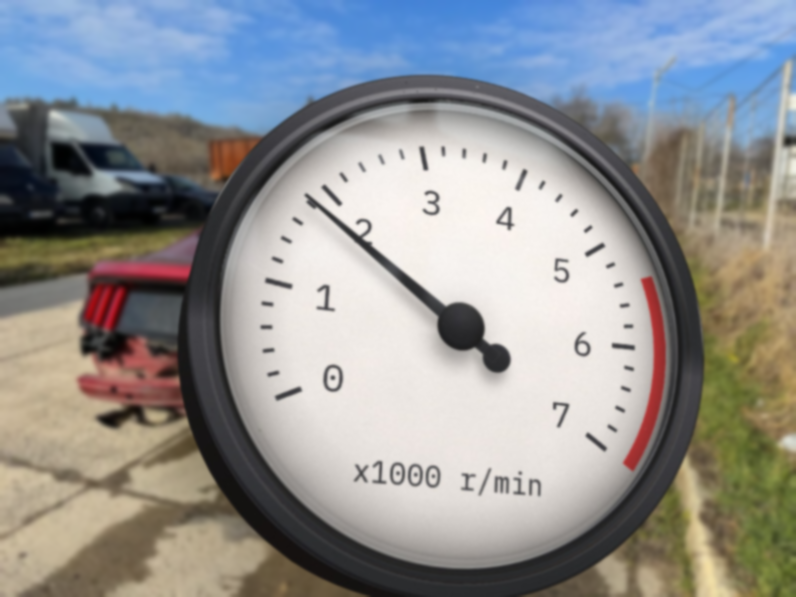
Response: 1800 rpm
